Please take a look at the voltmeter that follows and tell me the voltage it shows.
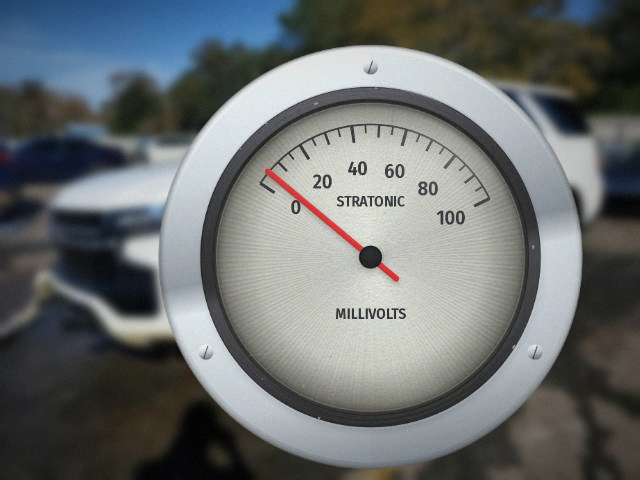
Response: 5 mV
